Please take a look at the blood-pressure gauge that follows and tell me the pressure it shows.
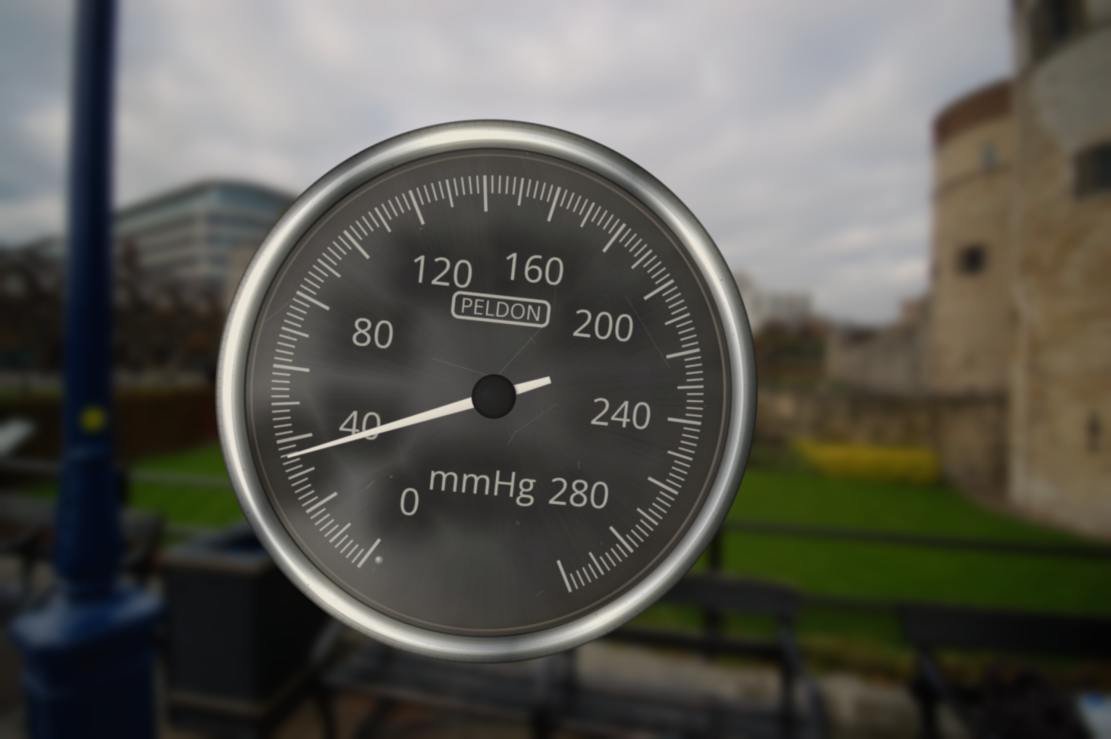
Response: 36 mmHg
